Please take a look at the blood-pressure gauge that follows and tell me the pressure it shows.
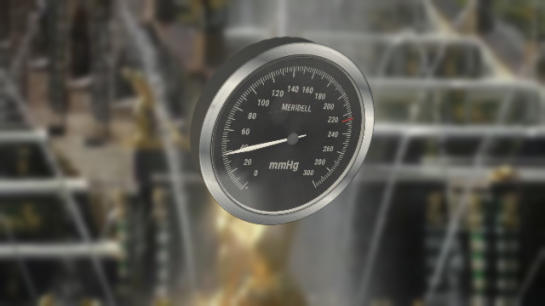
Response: 40 mmHg
